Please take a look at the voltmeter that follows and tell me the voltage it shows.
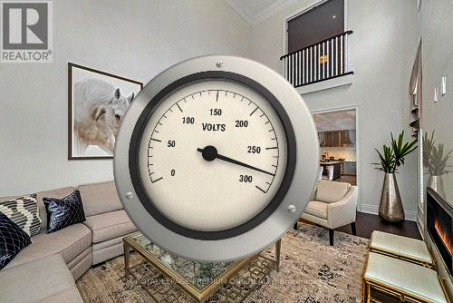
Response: 280 V
